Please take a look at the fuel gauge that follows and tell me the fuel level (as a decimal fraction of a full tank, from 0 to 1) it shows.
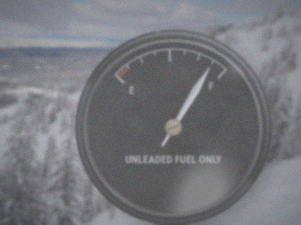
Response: 0.875
